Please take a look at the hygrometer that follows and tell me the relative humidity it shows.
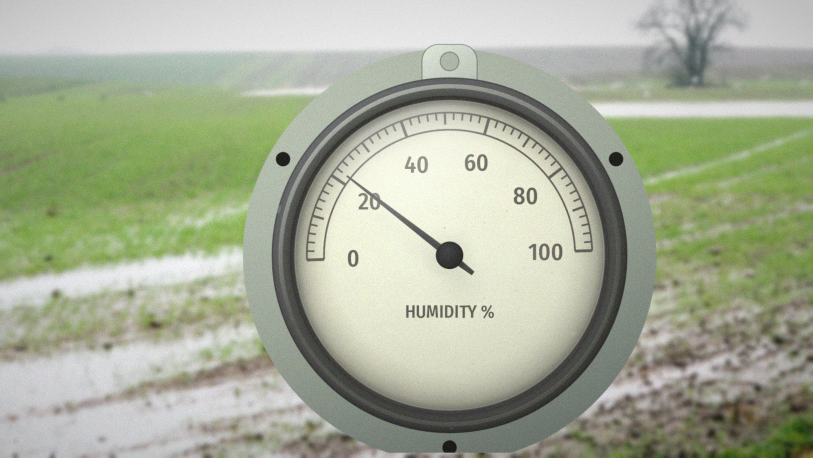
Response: 22 %
